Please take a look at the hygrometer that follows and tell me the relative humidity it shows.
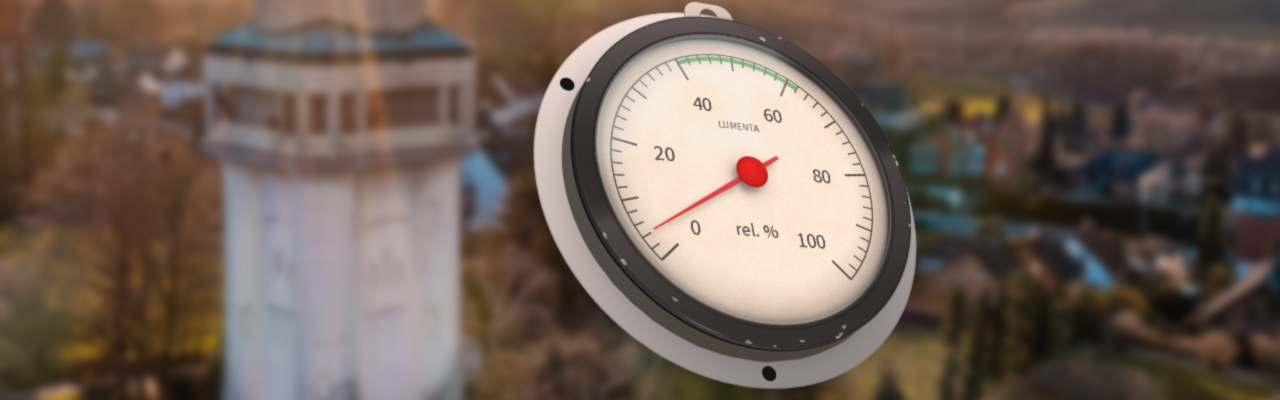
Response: 4 %
